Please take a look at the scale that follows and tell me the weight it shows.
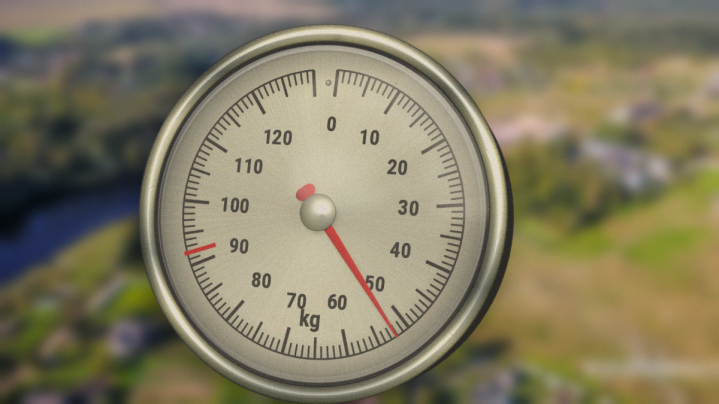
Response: 52 kg
